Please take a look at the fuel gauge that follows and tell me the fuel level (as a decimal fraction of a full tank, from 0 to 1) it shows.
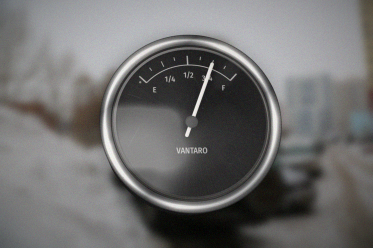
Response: 0.75
